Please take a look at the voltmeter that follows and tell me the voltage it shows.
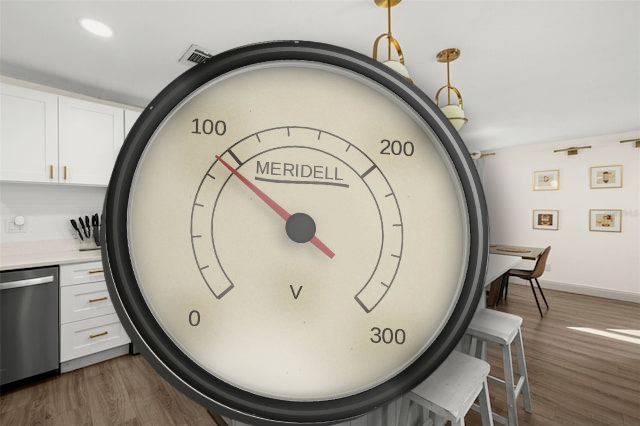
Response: 90 V
